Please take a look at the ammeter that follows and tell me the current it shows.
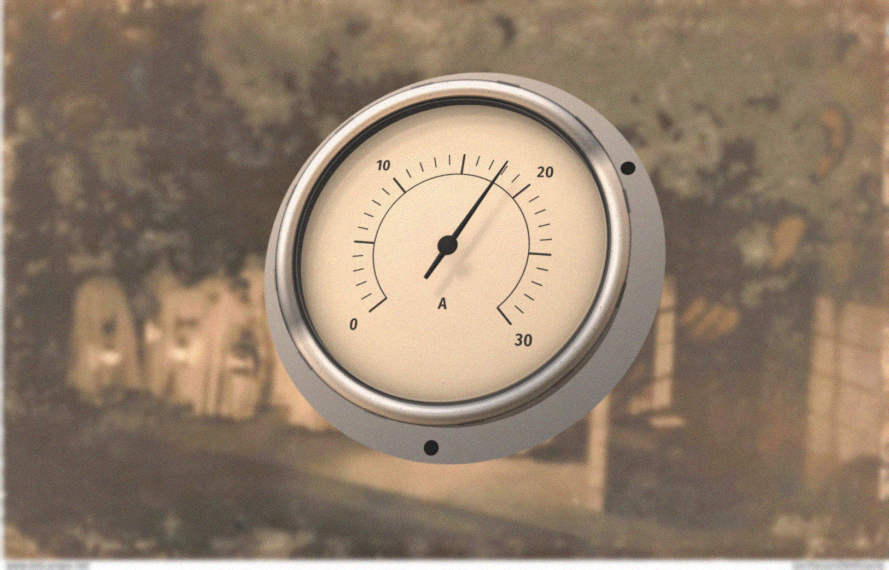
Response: 18 A
